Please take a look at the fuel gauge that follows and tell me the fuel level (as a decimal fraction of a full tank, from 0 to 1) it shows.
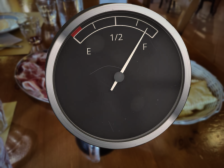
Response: 0.875
